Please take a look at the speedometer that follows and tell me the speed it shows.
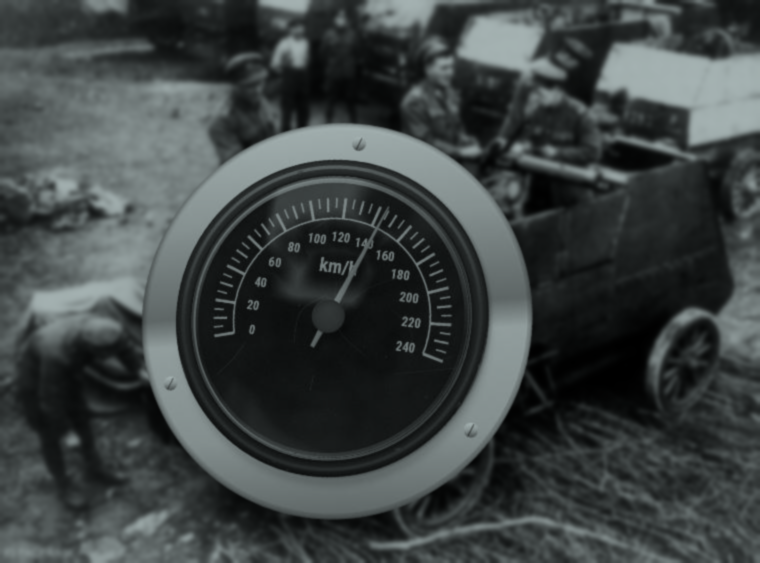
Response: 145 km/h
